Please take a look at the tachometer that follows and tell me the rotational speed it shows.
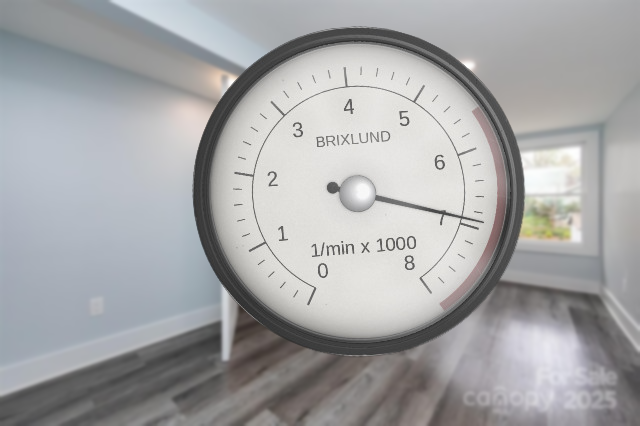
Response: 6900 rpm
